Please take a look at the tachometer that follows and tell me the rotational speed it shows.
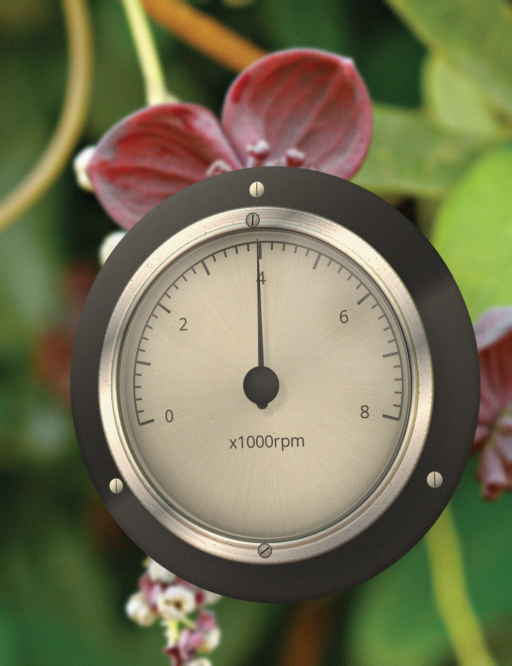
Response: 4000 rpm
